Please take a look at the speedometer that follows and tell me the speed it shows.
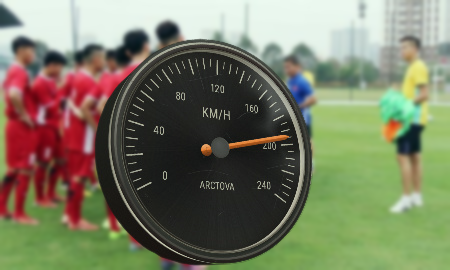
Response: 195 km/h
